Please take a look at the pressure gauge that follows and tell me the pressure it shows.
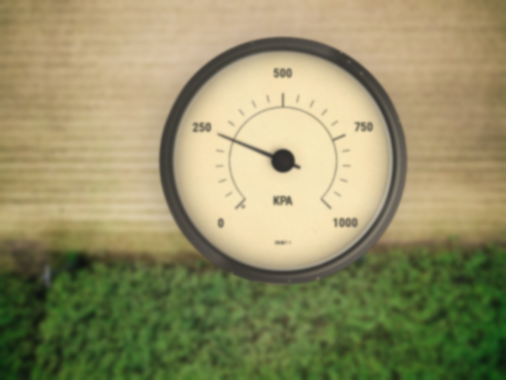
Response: 250 kPa
